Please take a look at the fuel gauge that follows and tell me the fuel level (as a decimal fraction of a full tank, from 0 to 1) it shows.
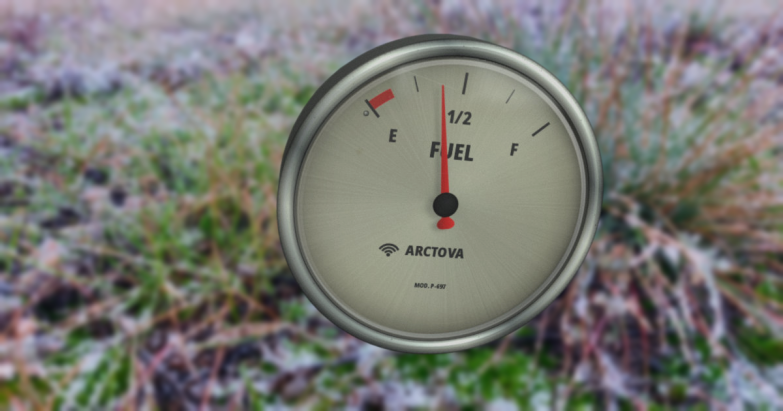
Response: 0.375
